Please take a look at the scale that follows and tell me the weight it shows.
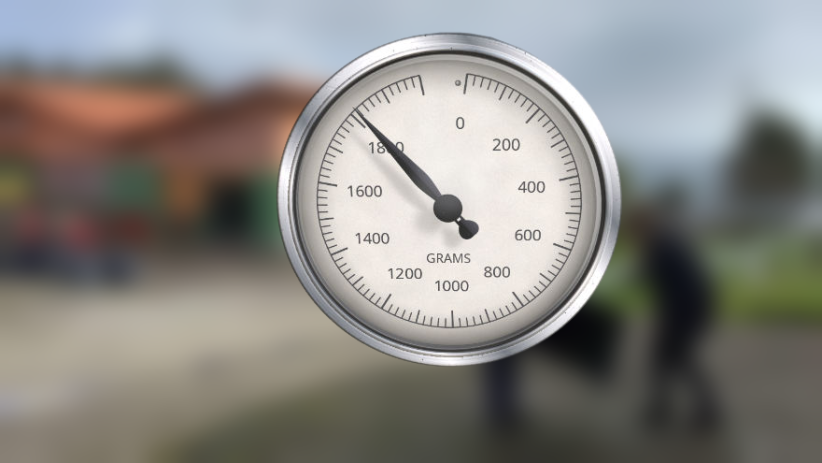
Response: 1820 g
